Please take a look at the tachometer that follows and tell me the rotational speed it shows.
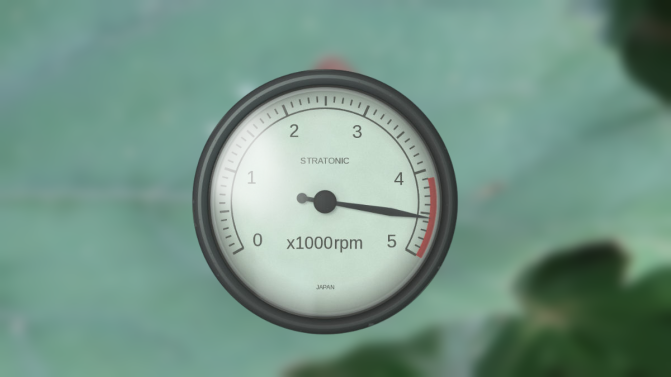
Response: 4550 rpm
